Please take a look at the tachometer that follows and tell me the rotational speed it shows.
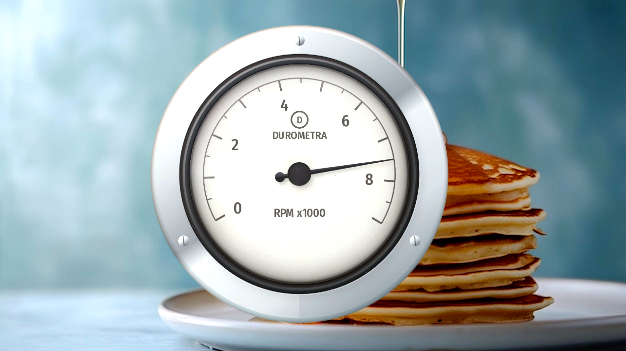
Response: 7500 rpm
